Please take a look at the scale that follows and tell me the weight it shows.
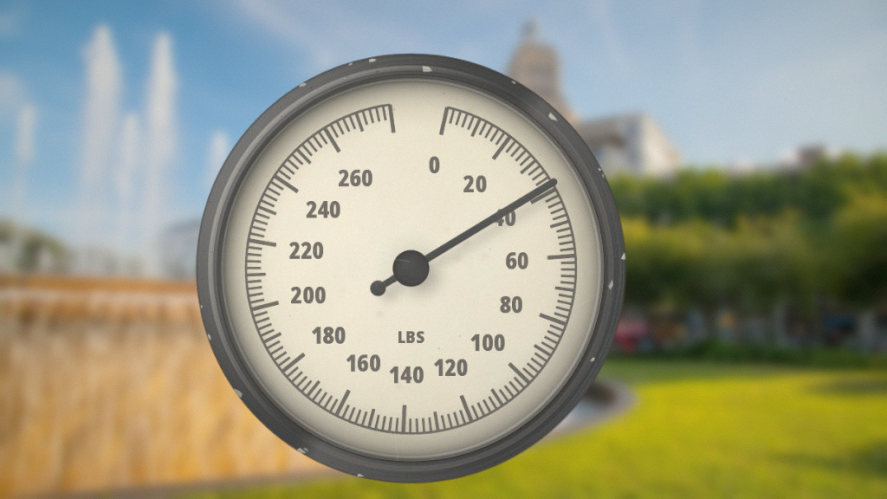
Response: 38 lb
